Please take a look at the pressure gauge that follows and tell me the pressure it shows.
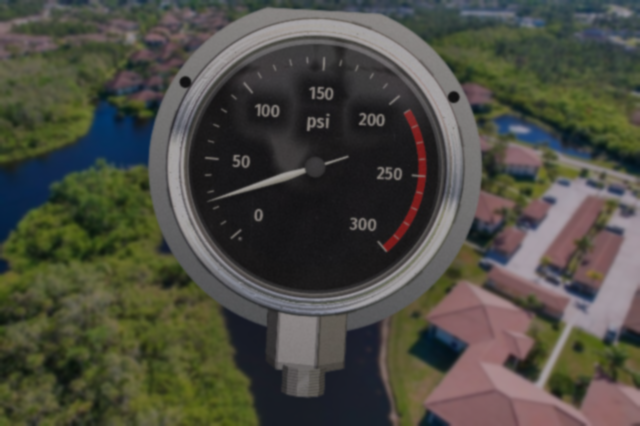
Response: 25 psi
